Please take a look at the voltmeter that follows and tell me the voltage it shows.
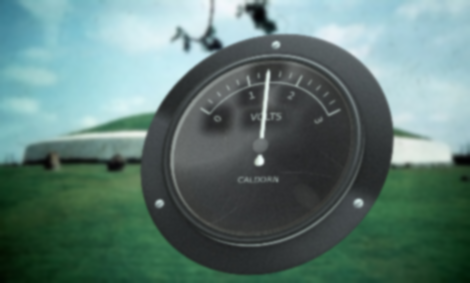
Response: 1.4 V
